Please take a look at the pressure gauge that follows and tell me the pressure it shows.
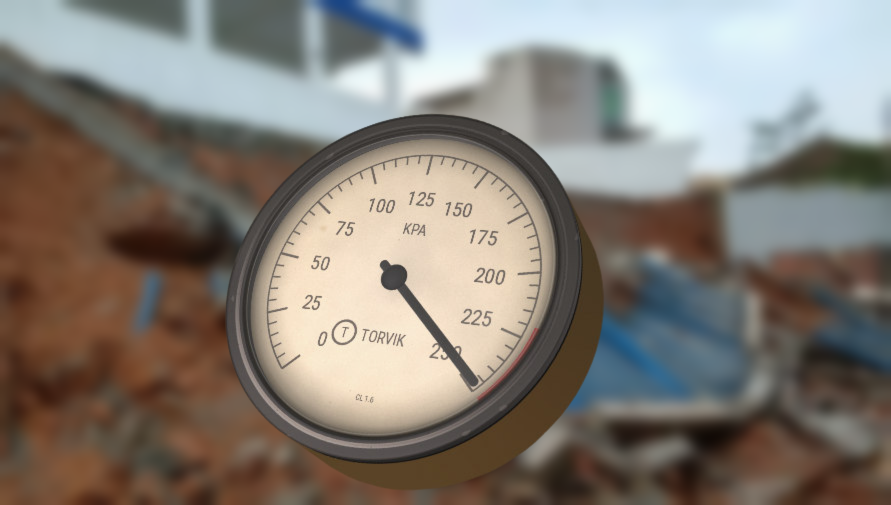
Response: 247.5 kPa
